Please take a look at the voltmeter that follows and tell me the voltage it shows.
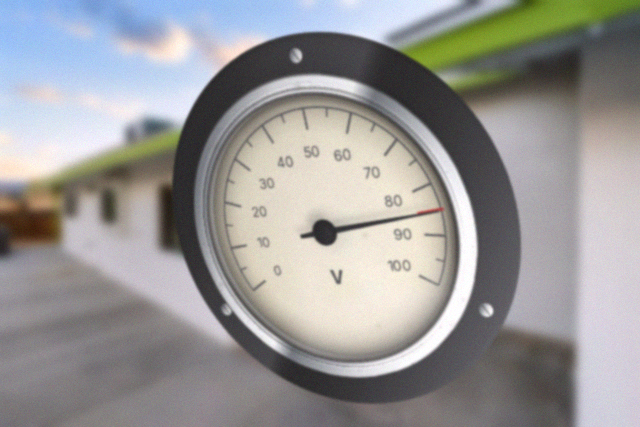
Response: 85 V
